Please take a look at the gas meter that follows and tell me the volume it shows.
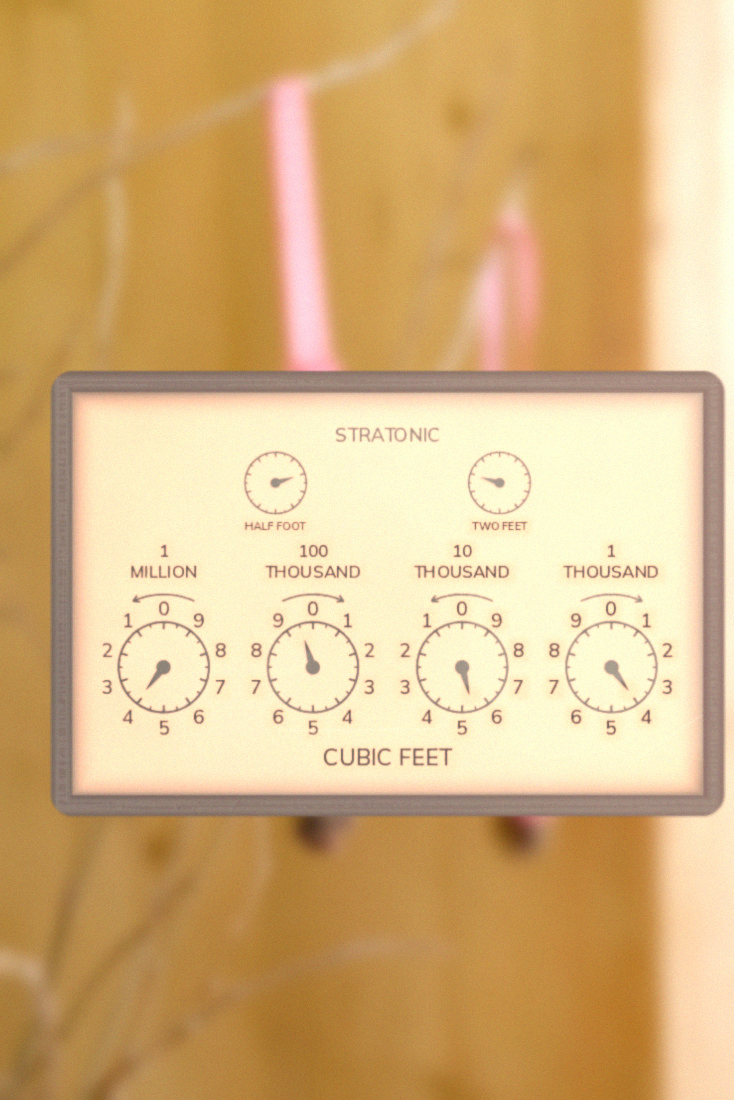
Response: 395400 ft³
